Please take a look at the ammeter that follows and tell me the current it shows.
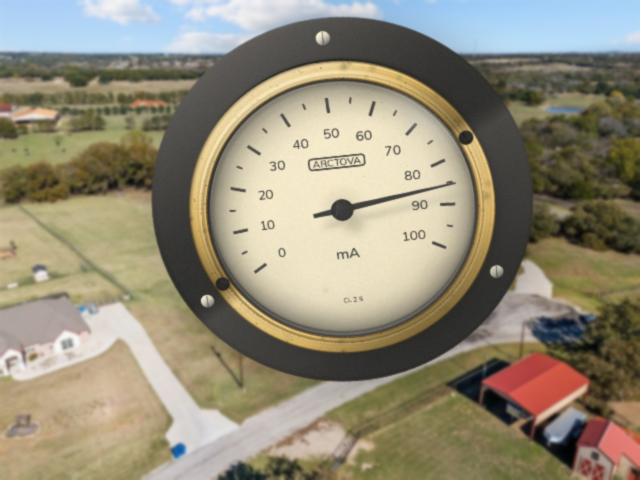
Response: 85 mA
